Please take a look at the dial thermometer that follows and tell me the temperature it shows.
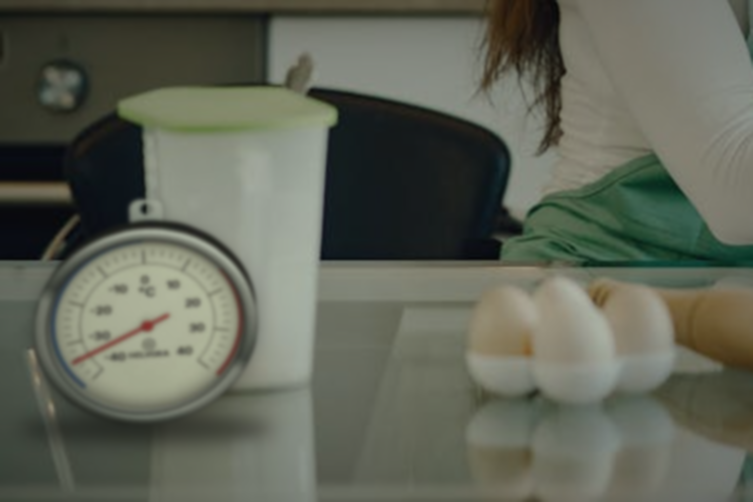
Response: -34 °C
